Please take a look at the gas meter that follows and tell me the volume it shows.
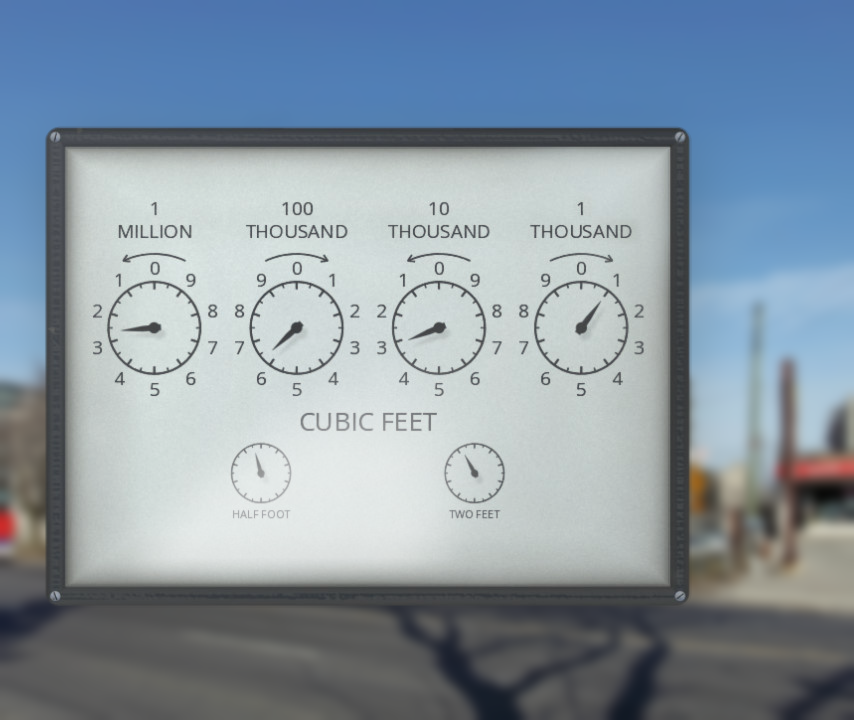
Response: 263100 ft³
